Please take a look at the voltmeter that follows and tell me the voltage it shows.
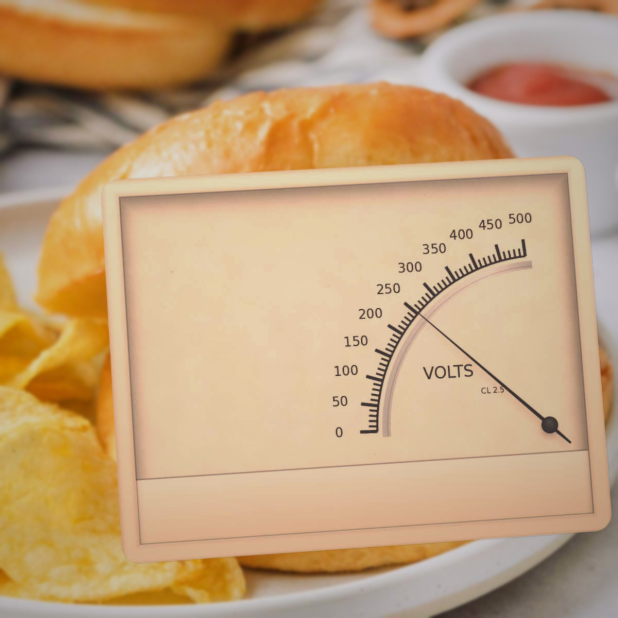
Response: 250 V
